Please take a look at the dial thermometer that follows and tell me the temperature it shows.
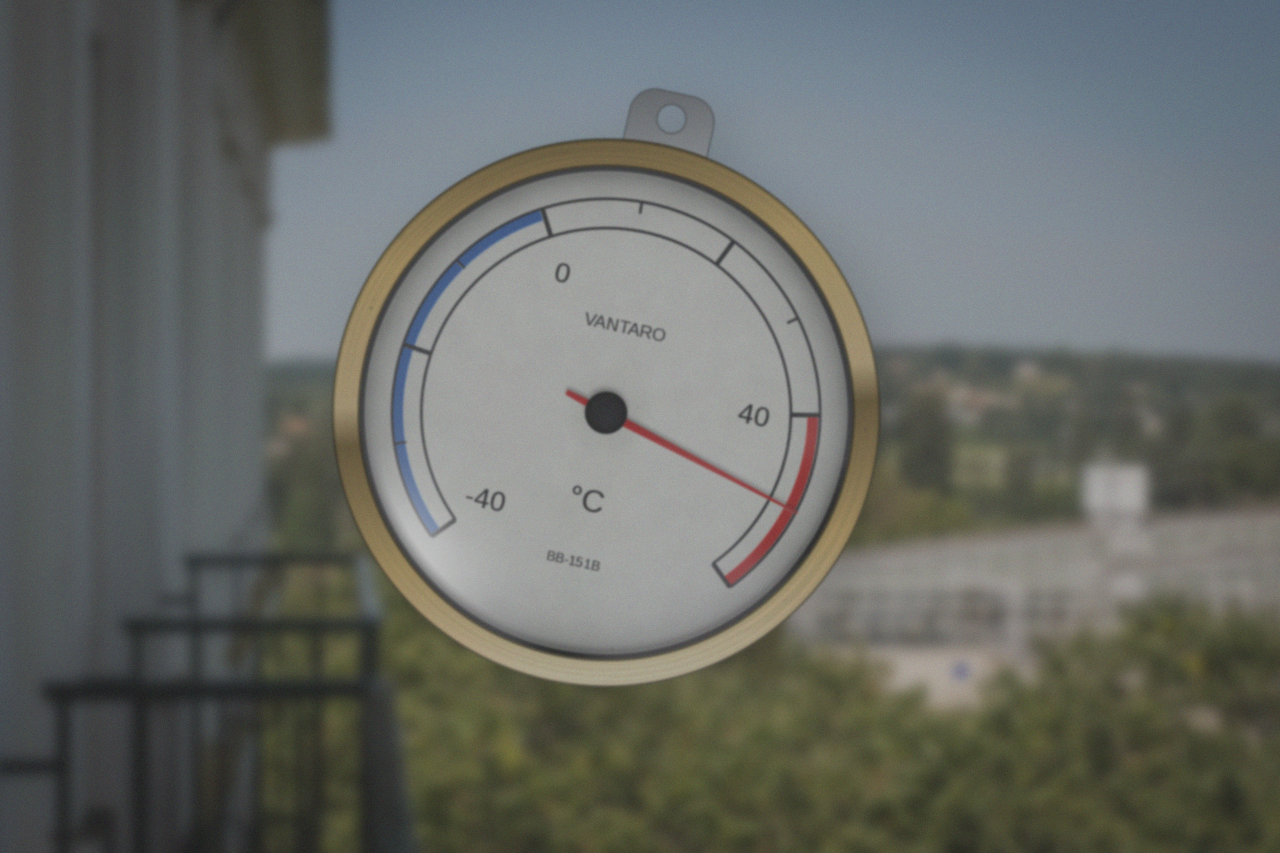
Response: 50 °C
